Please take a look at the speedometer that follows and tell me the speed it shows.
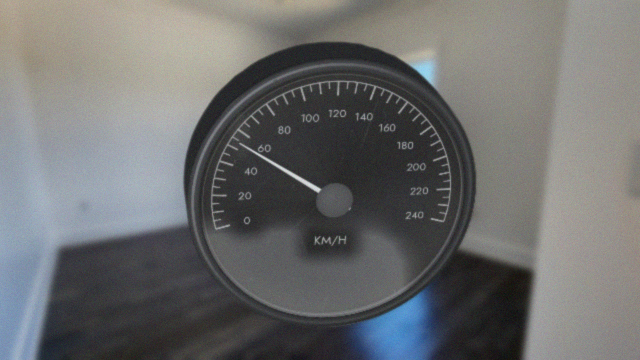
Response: 55 km/h
